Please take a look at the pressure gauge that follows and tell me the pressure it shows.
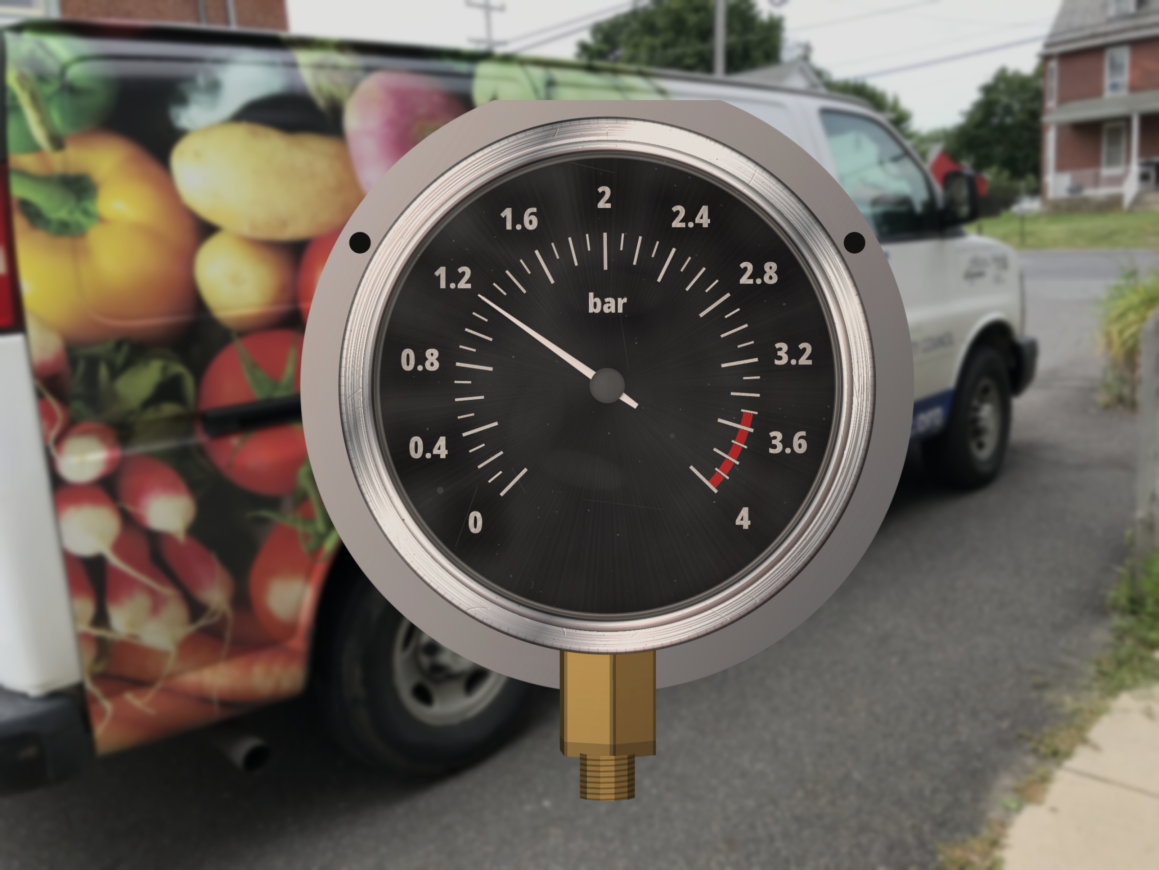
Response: 1.2 bar
